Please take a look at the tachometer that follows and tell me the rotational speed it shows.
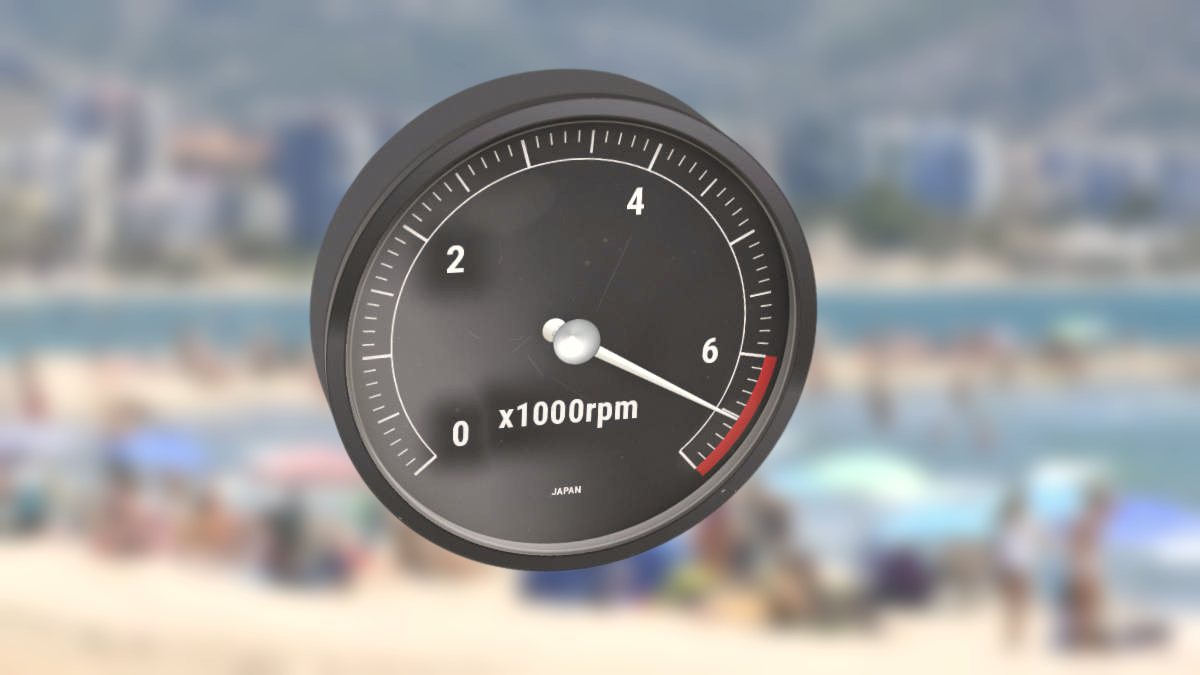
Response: 6500 rpm
